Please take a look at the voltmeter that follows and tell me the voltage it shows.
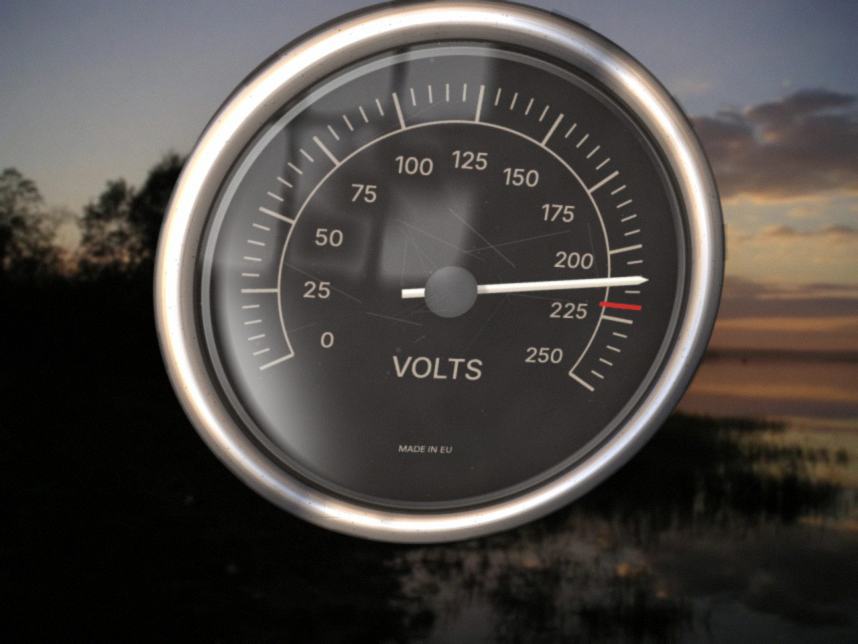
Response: 210 V
